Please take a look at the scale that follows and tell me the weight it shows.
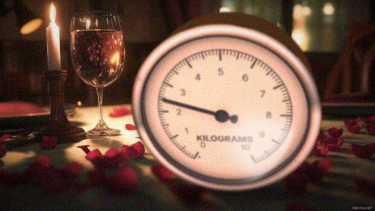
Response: 2.5 kg
